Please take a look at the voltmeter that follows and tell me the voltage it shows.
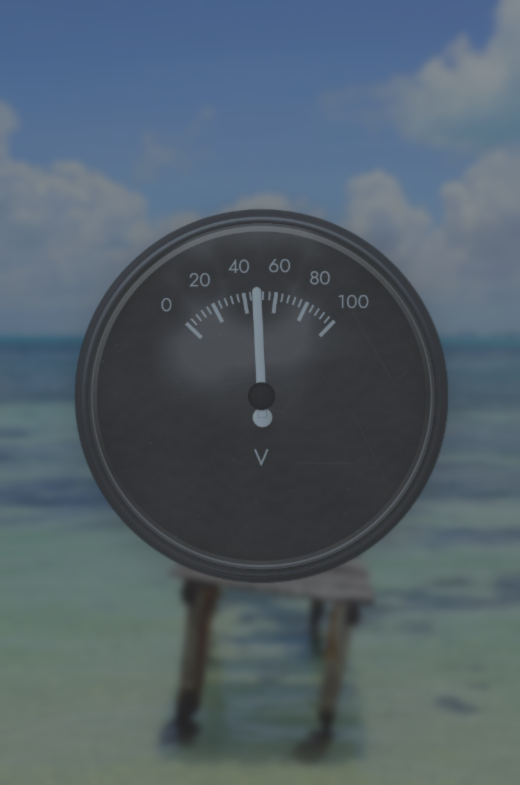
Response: 48 V
